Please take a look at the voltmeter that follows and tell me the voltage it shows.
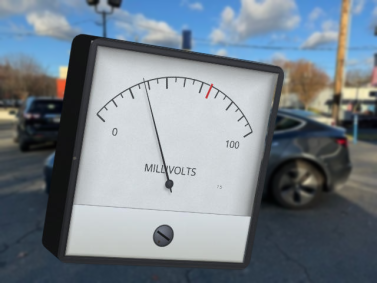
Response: 27.5 mV
